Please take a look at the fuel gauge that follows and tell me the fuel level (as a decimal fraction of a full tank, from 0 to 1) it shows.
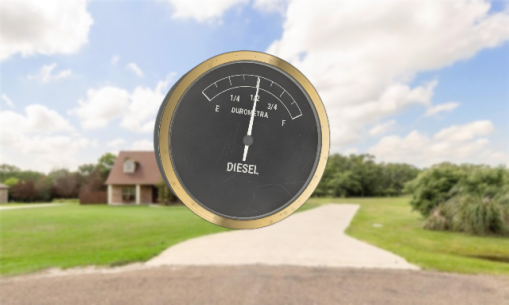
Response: 0.5
